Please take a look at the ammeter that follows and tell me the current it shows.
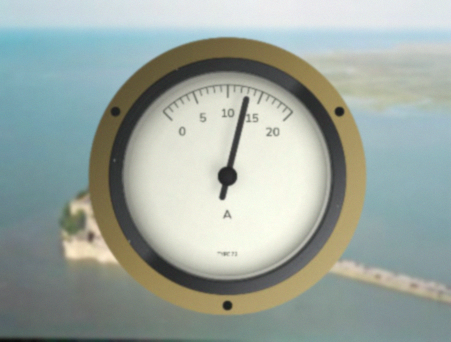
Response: 13 A
